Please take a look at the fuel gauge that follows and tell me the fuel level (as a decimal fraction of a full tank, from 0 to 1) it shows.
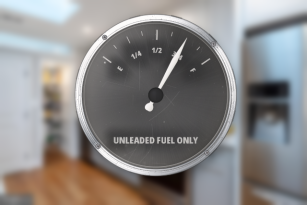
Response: 0.75
